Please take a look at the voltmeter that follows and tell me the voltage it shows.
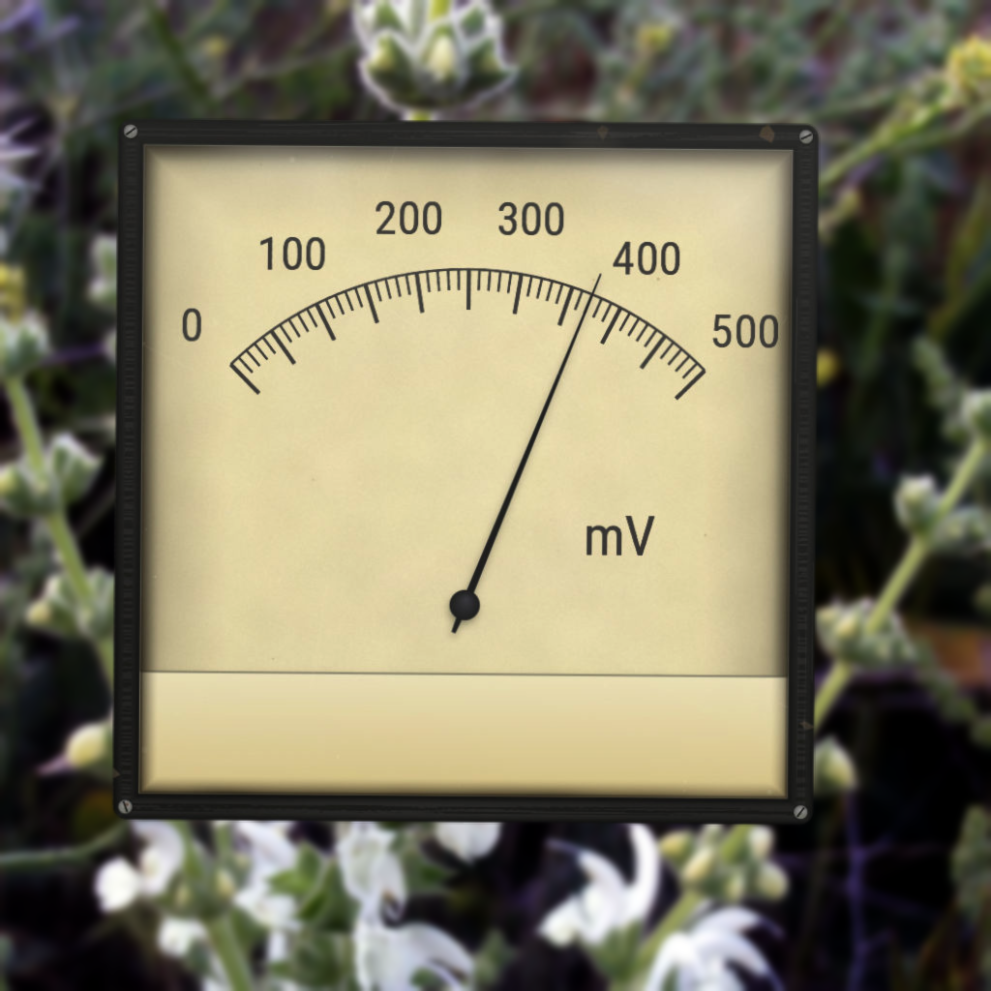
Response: 370 mV
